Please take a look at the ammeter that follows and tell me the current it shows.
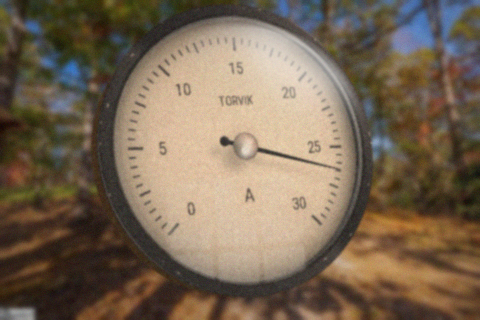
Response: 26.5 A
